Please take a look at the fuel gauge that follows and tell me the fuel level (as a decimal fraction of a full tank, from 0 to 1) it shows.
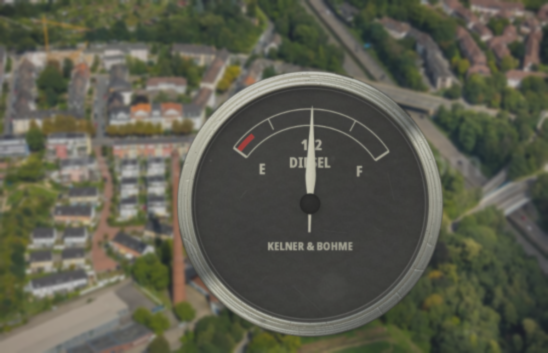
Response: 0.5
